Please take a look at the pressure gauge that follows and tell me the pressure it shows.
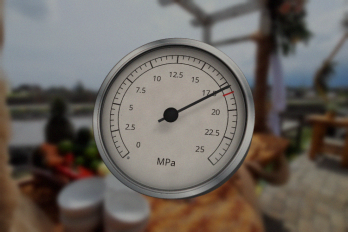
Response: 18 MPa
